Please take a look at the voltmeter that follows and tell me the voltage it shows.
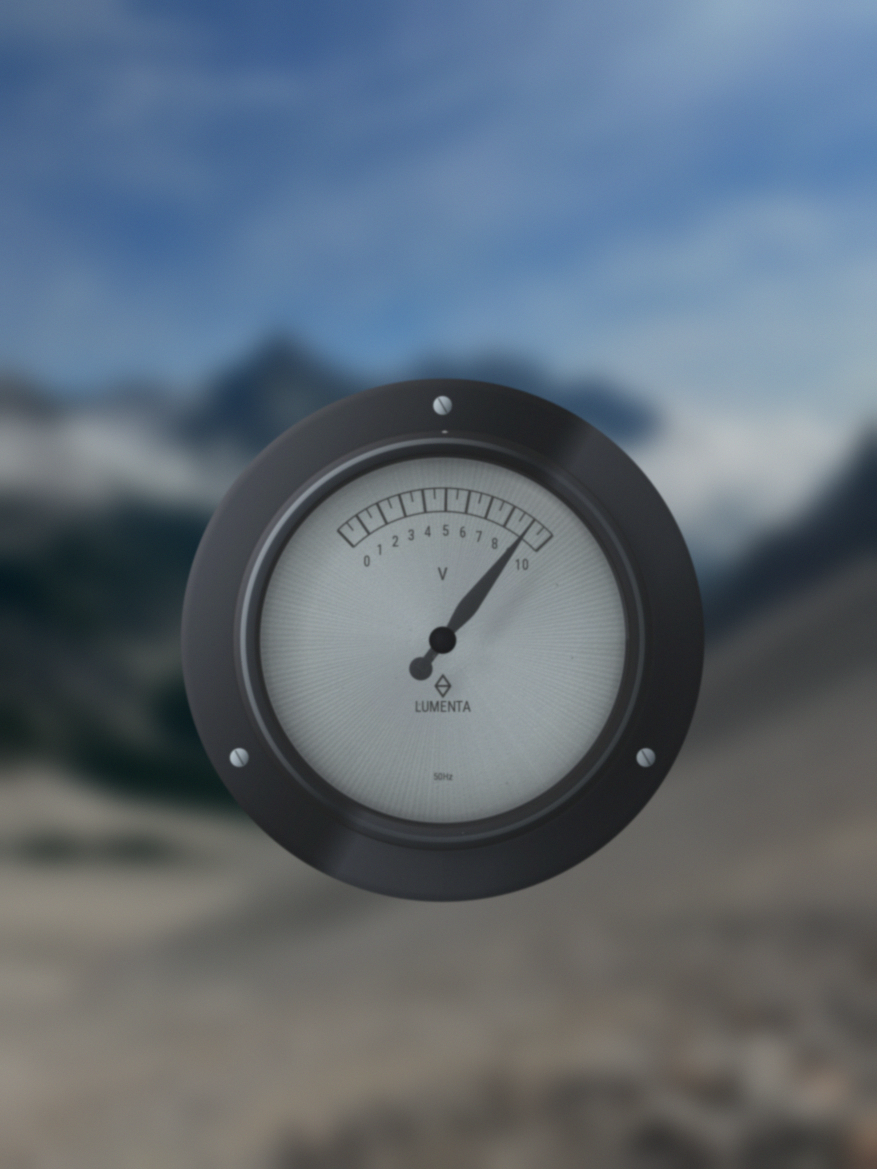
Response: 9 V
